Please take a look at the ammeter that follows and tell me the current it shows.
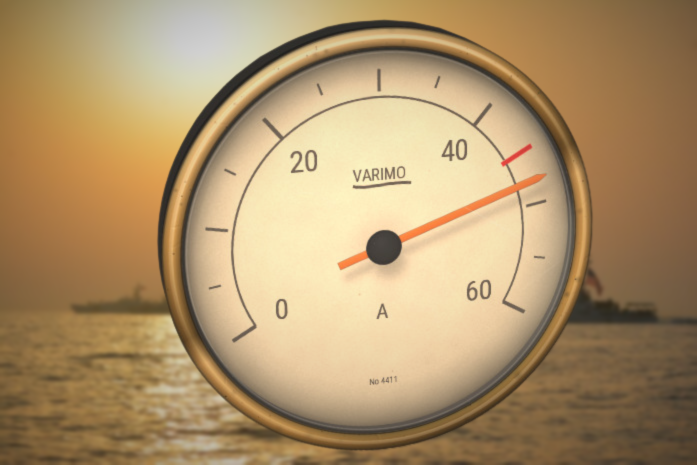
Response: 47.5 A
